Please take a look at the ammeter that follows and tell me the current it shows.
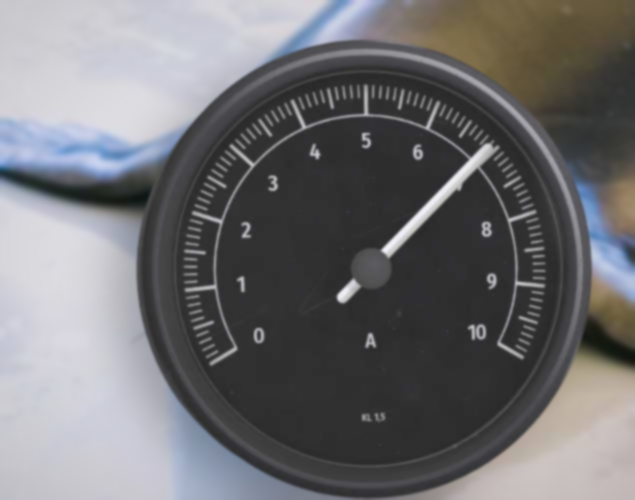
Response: 6.9 A
